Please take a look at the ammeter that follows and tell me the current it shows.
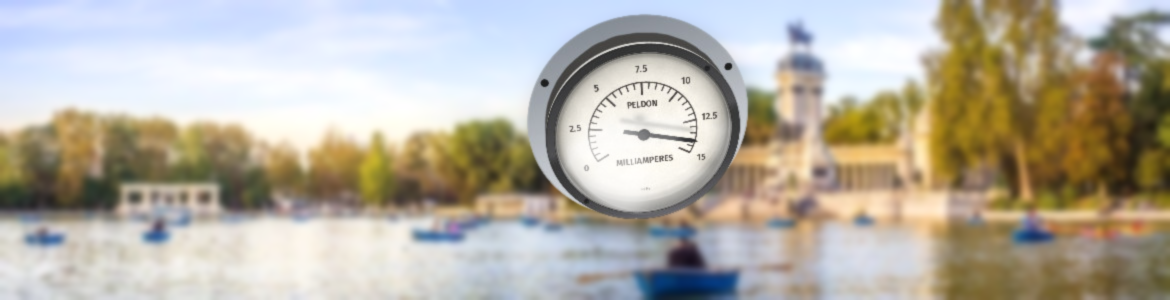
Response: 14 mA
